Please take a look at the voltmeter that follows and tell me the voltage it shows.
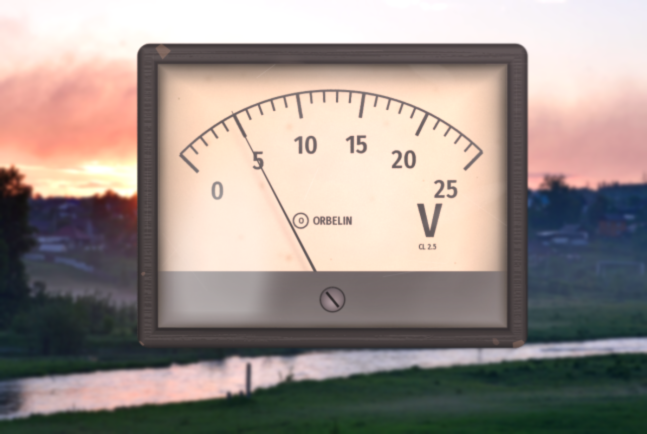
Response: 5 V
